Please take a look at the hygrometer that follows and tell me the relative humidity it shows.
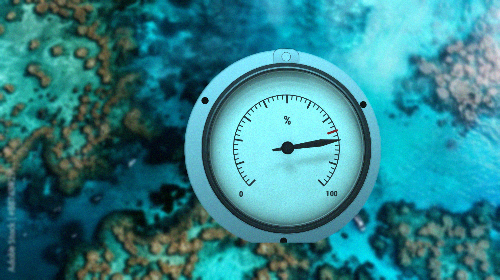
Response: 80 %
